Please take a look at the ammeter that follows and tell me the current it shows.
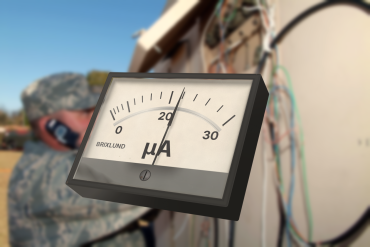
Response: 22 µA
